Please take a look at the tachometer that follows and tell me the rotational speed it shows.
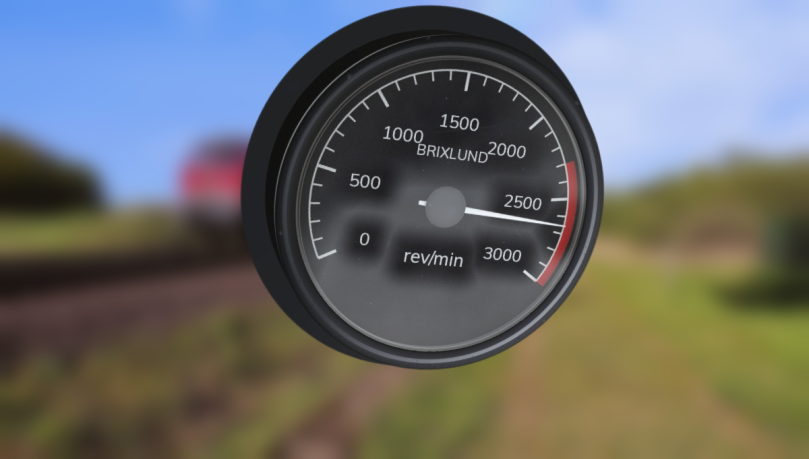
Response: 2650 rpm
